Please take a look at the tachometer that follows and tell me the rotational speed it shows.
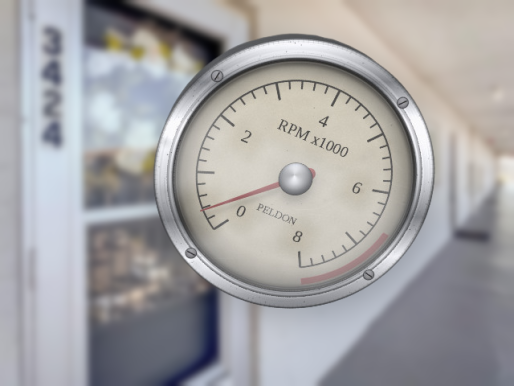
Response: 400 rpm
